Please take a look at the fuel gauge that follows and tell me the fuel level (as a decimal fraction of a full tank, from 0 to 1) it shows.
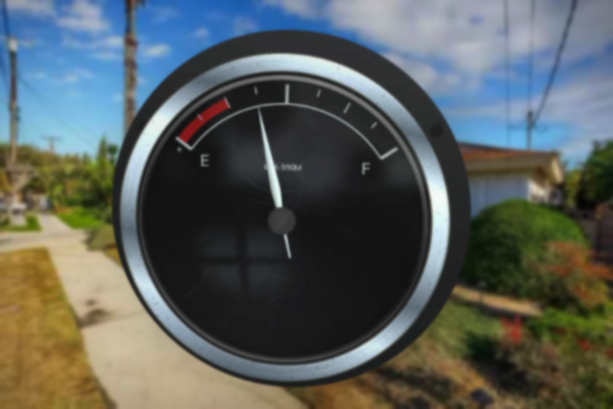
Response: 0.375
